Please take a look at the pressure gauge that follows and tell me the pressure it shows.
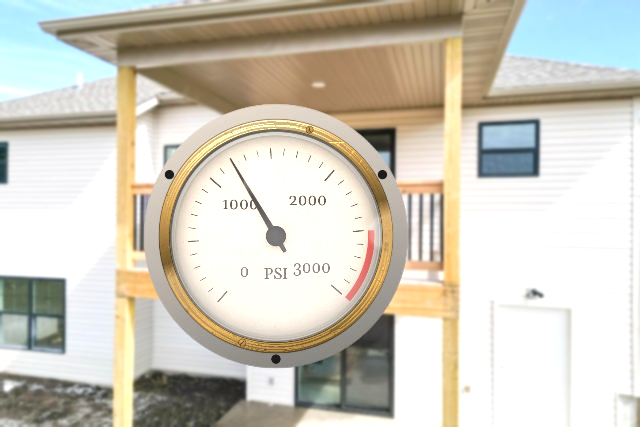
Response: 1200 psi
